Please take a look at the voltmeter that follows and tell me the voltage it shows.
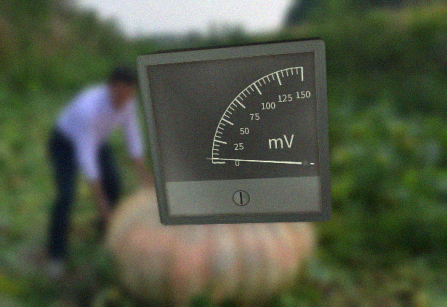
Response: 5 mV
